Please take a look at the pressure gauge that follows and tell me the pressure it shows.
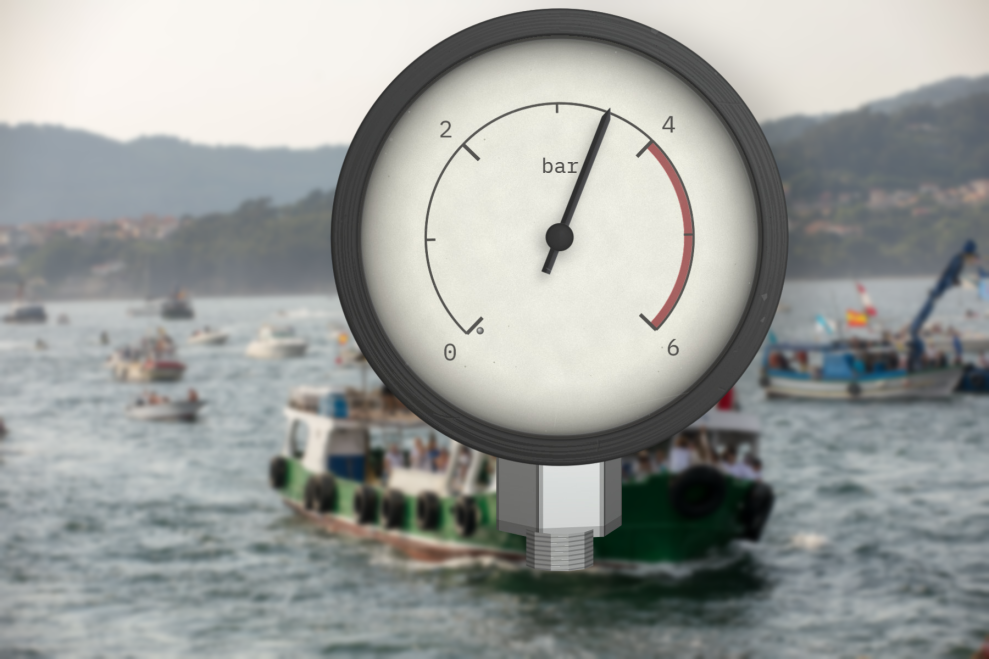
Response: 3.5 bar
